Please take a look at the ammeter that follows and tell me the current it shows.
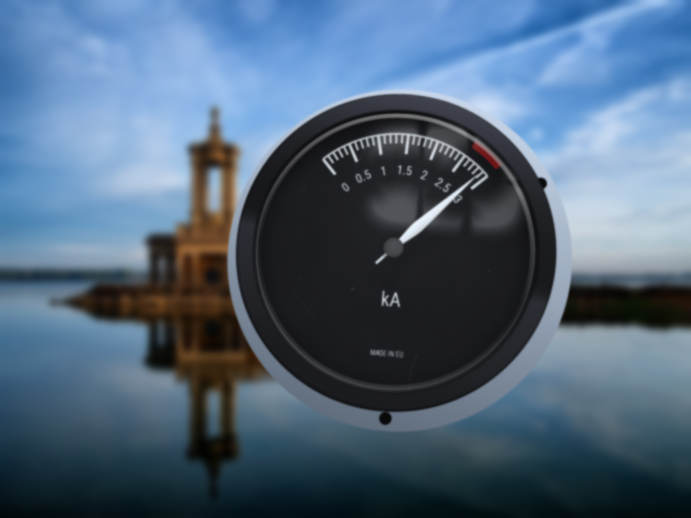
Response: 2.9 kA
